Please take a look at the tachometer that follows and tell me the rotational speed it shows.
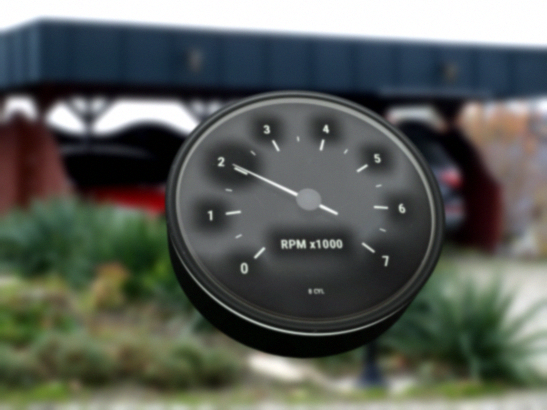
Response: 2000 rpm
